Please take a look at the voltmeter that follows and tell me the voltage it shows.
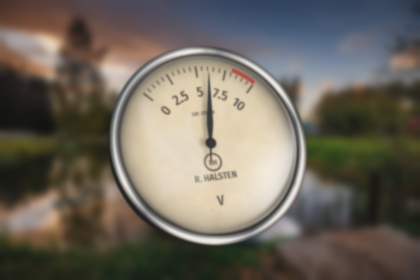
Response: 6 V
